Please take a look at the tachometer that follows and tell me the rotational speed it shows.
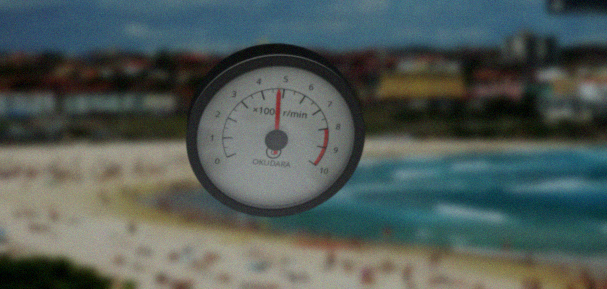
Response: 4750 rpm
